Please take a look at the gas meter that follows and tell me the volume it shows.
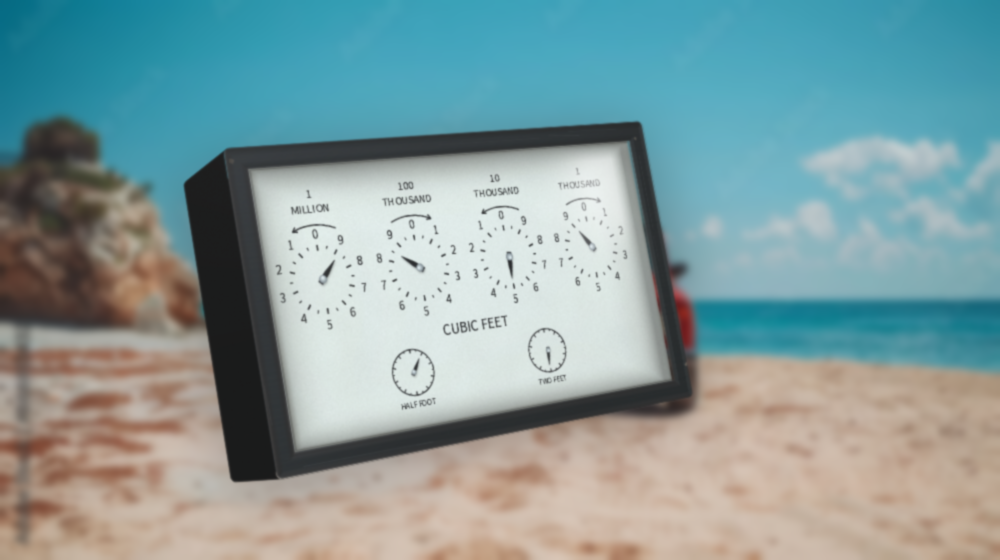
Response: 884900 ft³
